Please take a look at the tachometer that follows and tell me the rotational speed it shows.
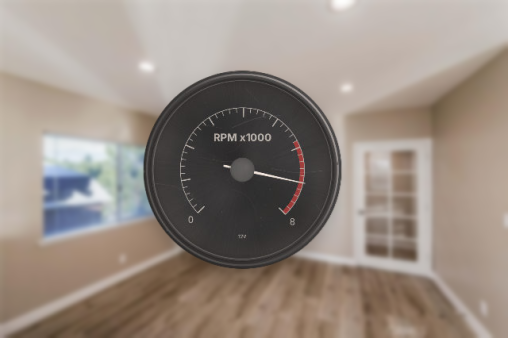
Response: 7000 rpm
